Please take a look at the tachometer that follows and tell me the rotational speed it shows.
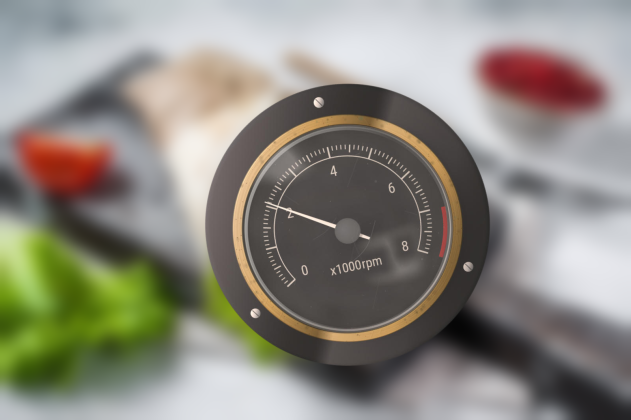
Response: 2100 rpm
